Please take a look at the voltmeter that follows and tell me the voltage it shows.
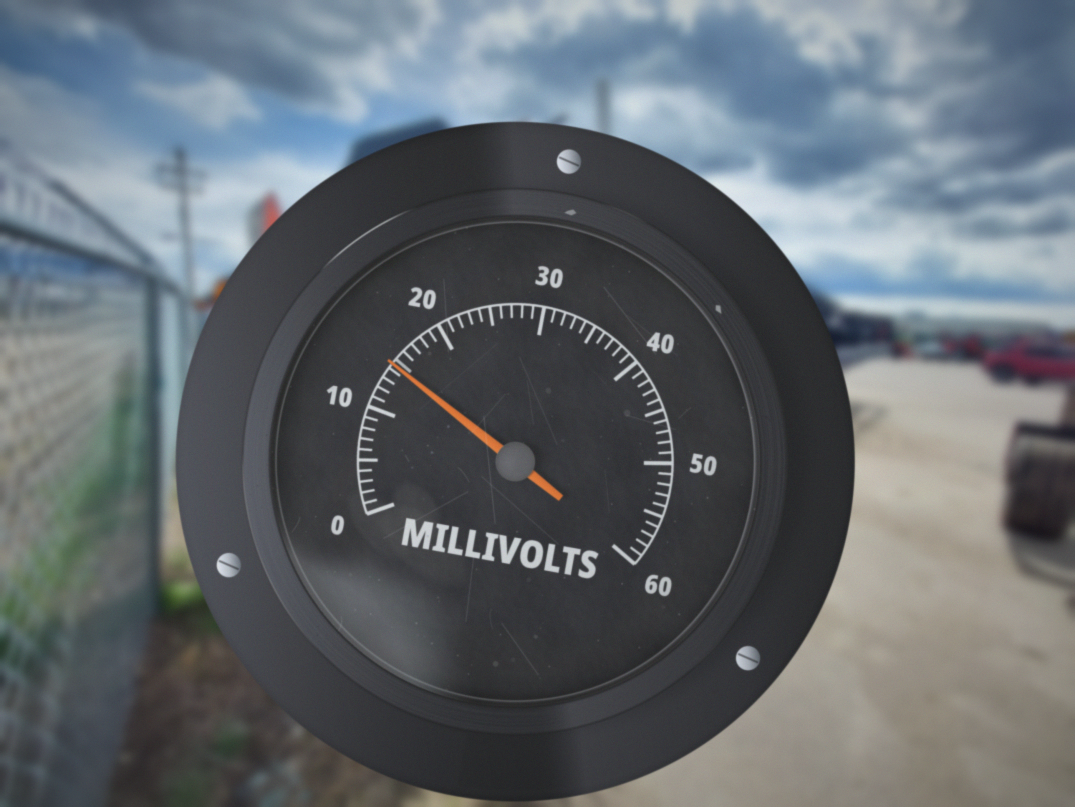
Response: 14.5 mV
